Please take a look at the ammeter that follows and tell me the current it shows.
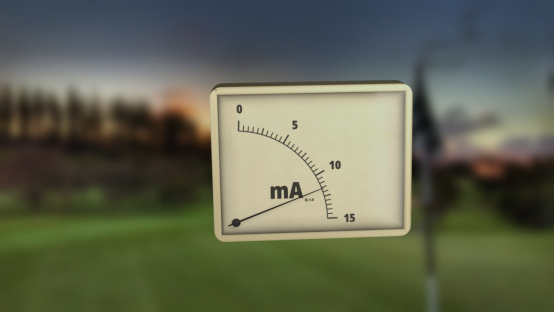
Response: 11.5 mA
